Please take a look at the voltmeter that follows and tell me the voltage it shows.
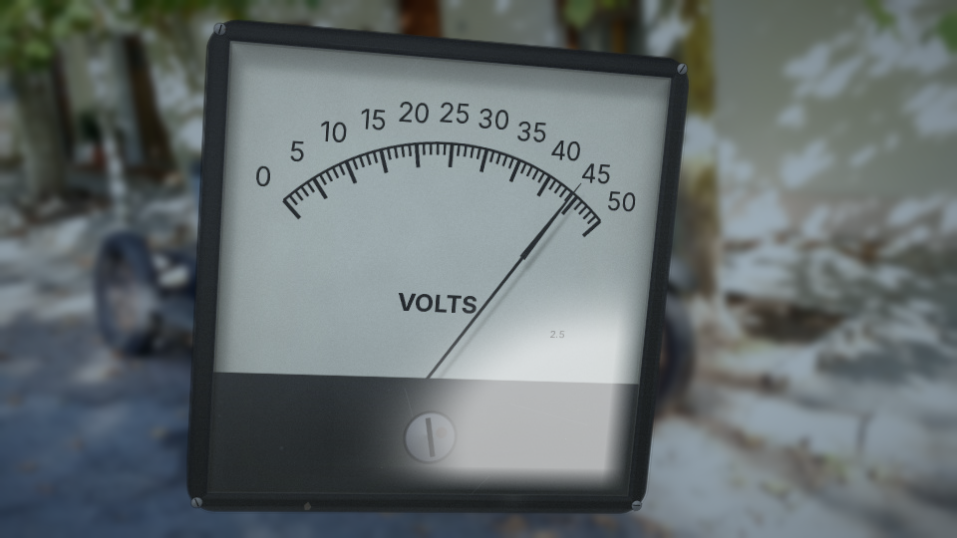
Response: 44 V
